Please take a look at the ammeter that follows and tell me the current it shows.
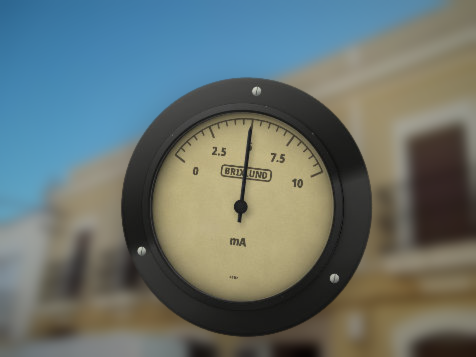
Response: 5 mA
